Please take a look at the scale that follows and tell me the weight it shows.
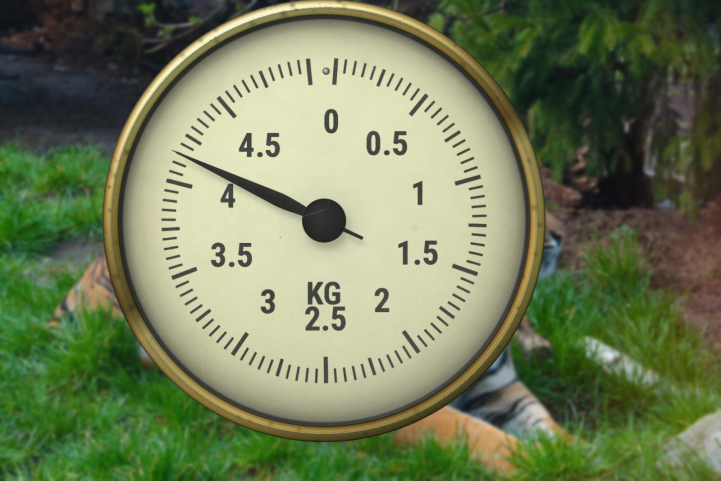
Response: 4.15 kg
